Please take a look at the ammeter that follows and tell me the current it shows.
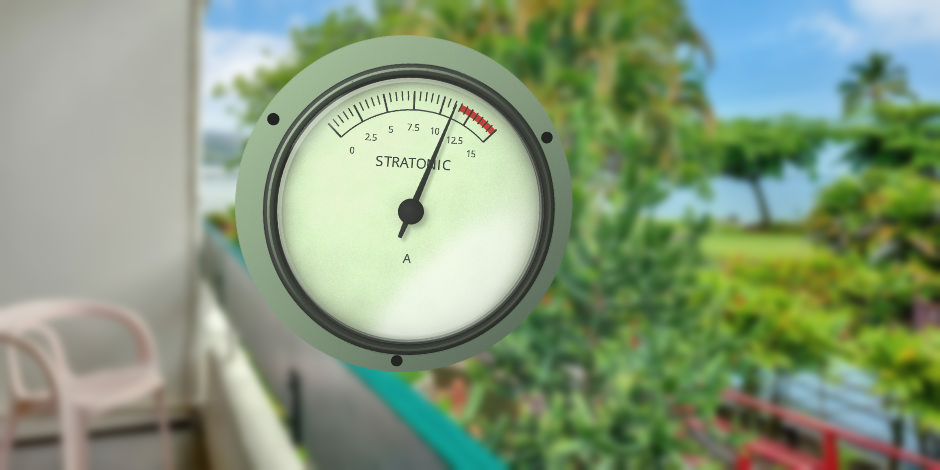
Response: 11 A
